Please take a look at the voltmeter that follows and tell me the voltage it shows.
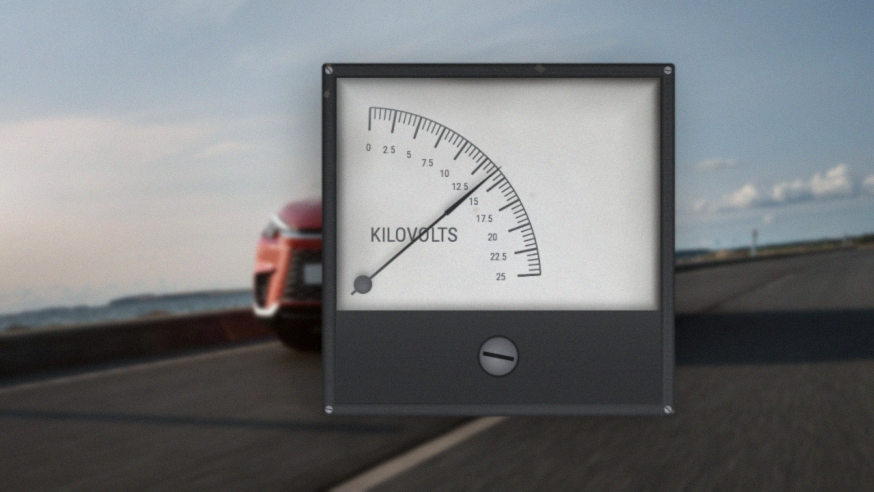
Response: 14 kV
